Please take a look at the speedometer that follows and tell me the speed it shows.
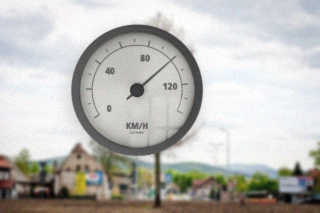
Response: 100 km/h
